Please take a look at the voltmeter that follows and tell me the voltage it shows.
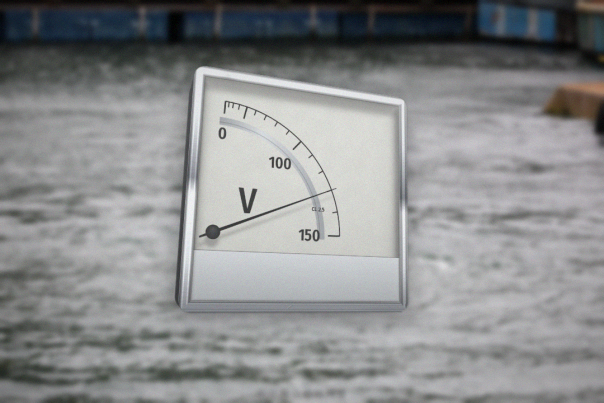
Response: 130 V
